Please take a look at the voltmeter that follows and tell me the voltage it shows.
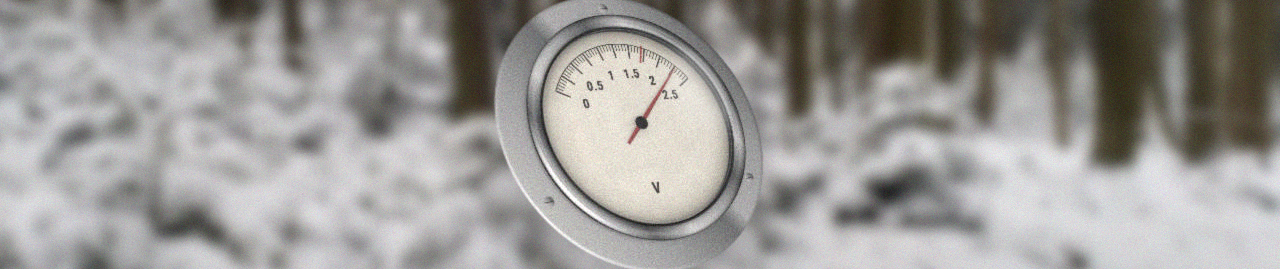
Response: 2.25 V
